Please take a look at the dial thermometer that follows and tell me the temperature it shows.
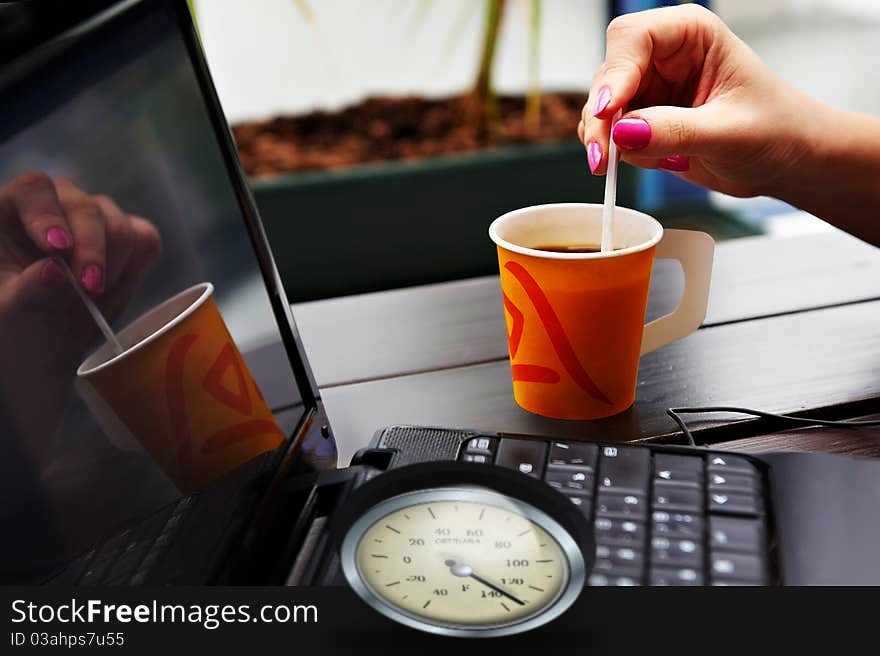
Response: 130 °F
